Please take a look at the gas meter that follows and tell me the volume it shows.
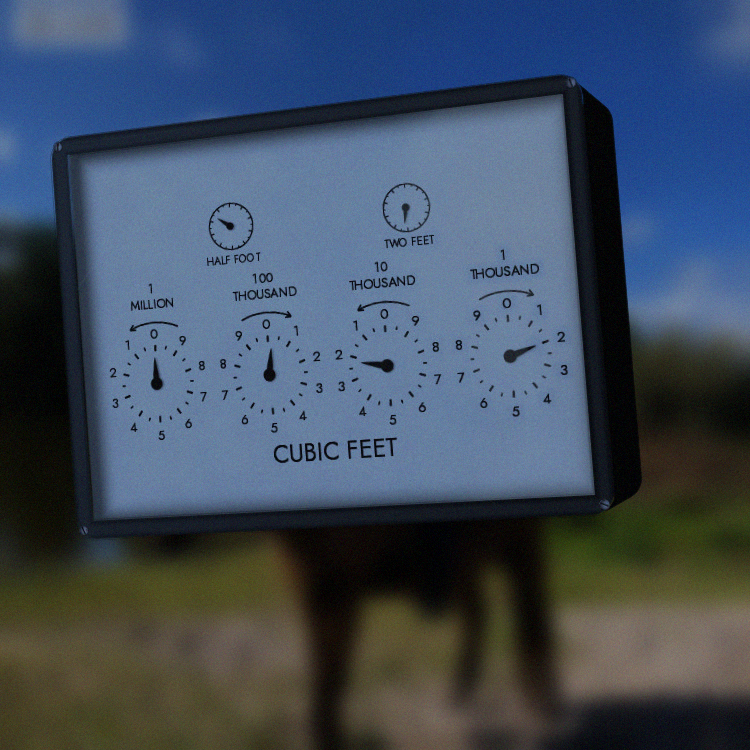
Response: 2200 ft³
